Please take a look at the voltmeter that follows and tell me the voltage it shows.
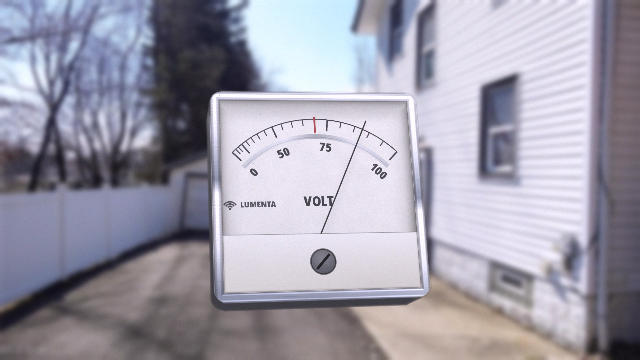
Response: 87.5 V
